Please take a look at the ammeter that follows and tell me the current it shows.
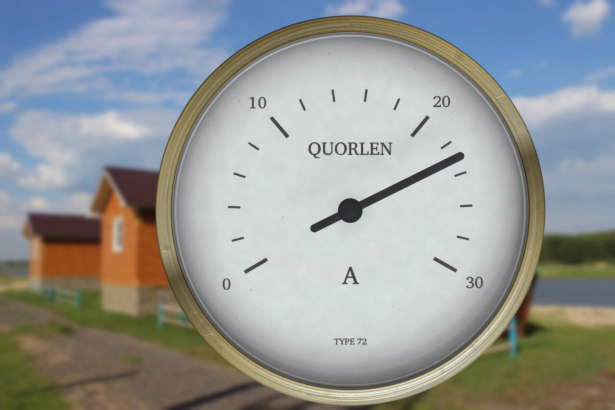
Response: 23 A
